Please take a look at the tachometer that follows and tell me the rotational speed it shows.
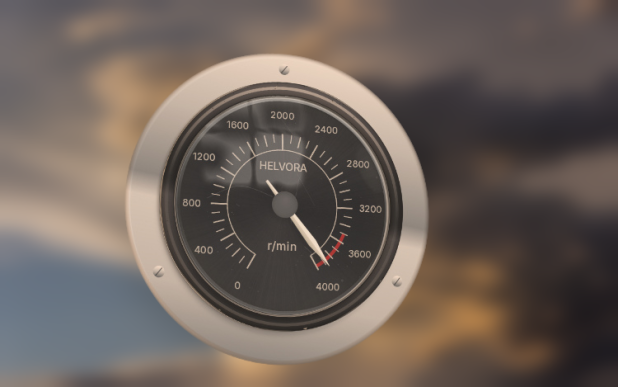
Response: 3900 rpm
